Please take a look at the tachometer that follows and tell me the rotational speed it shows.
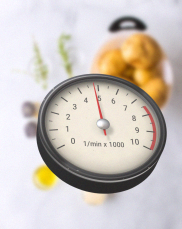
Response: 4750 rpm
